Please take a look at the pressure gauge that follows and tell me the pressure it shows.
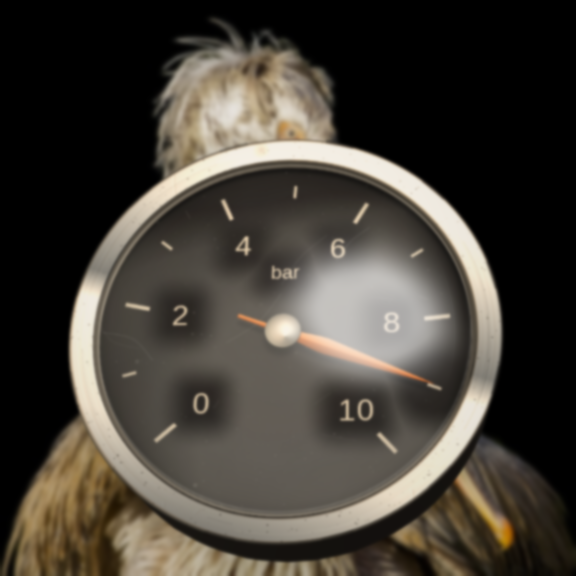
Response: 9 bar
